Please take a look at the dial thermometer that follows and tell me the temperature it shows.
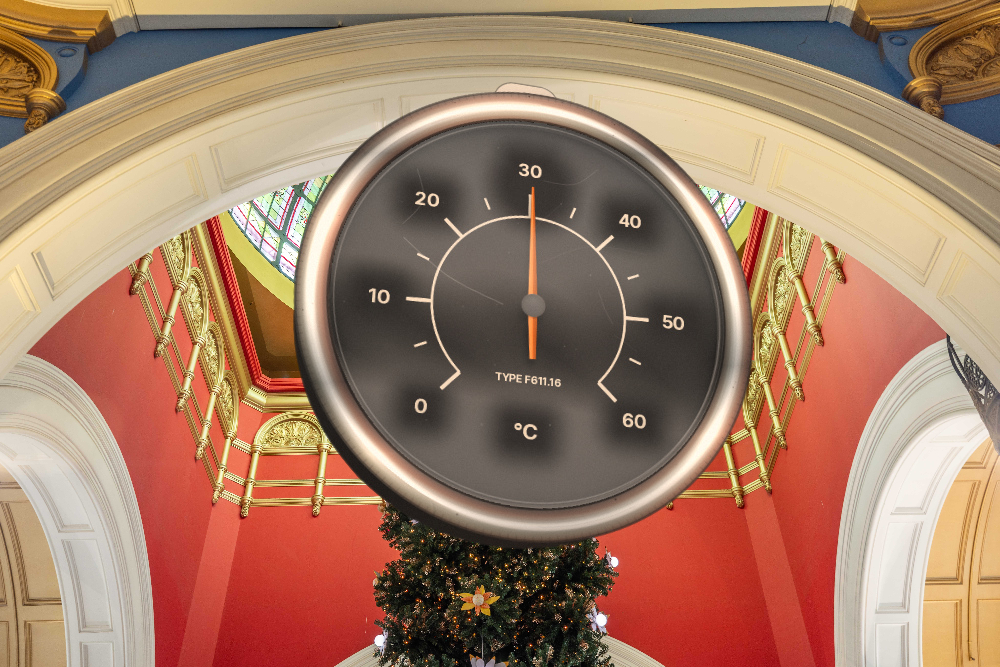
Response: 30 °C
